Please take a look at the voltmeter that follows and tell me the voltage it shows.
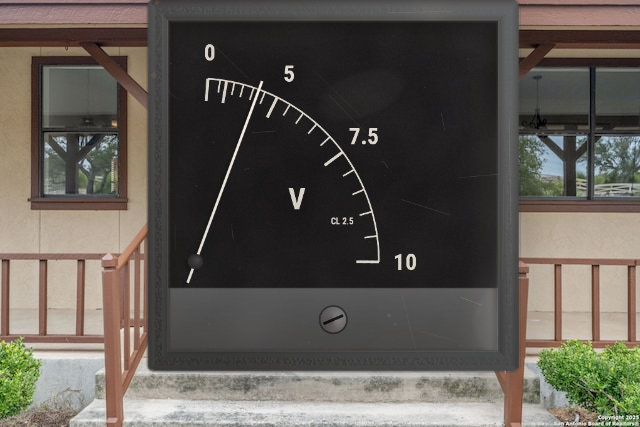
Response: 4.25 V
